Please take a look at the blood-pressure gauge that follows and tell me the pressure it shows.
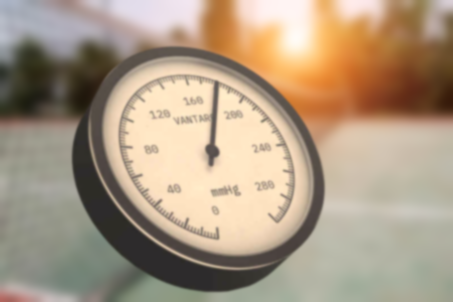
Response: 180 mmHg
